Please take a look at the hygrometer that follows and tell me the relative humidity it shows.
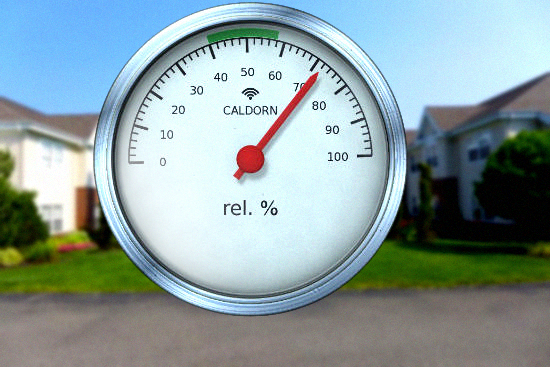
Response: 72 %
